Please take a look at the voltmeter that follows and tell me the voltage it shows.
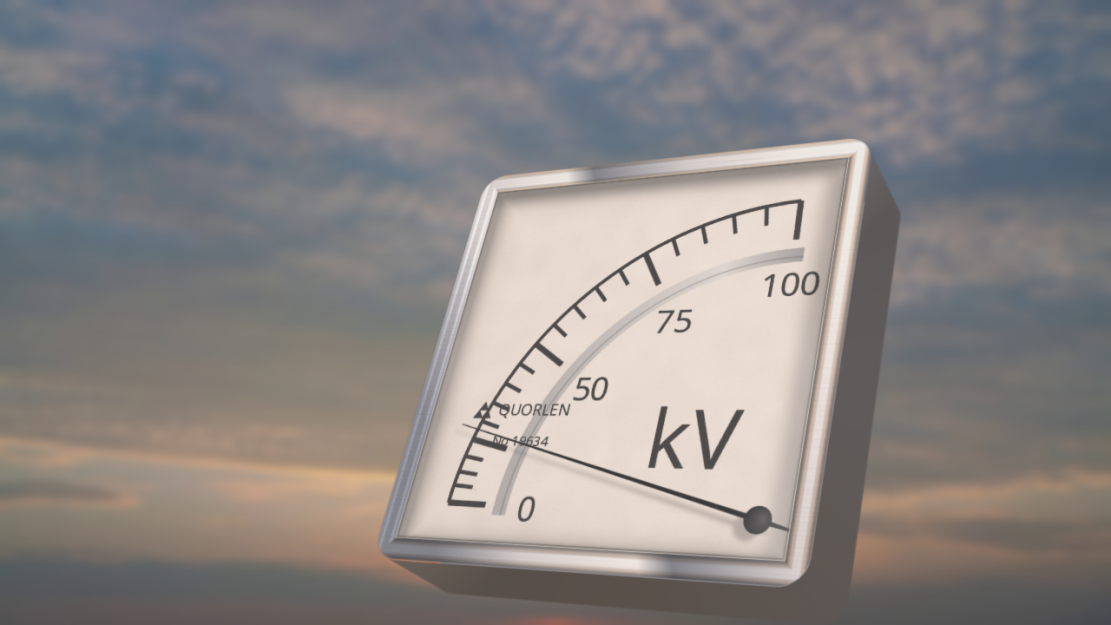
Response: 27.5 kV
